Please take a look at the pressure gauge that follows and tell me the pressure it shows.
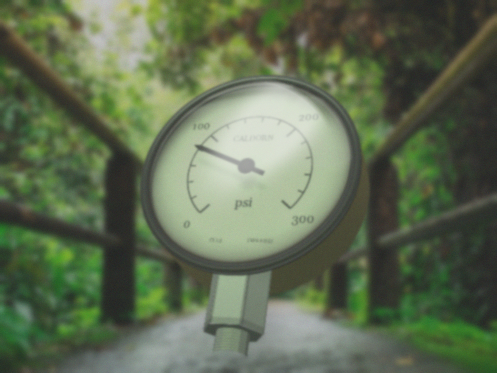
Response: 80 psi
